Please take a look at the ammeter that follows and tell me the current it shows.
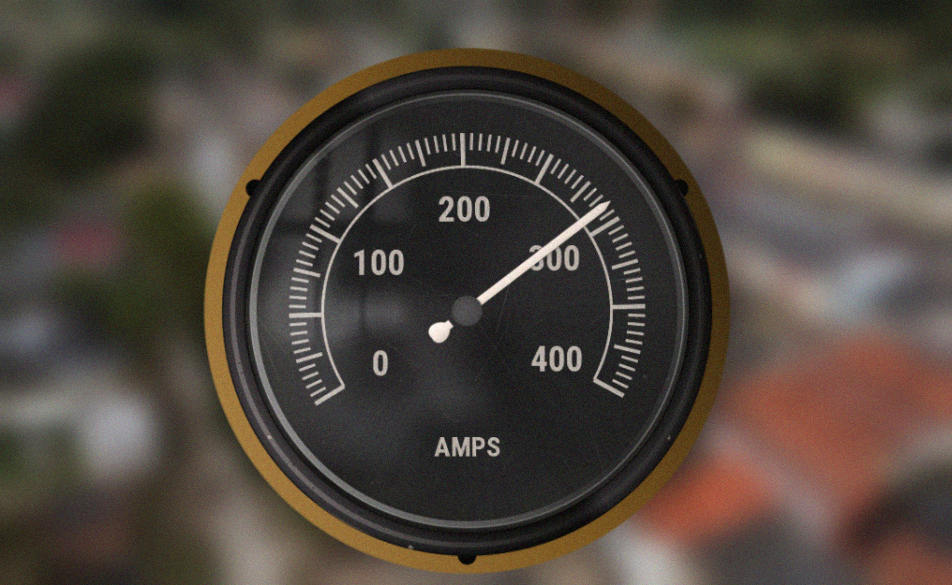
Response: 290 A
